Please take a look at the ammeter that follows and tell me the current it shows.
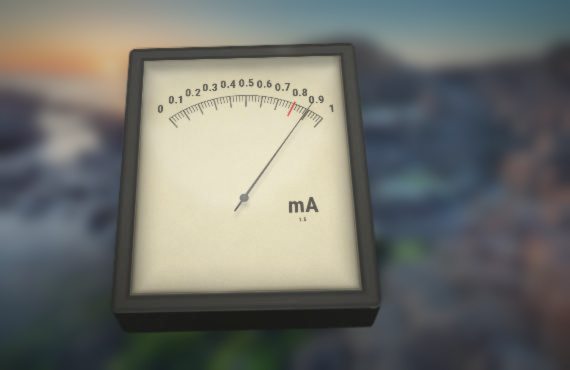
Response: 0.9 mA
